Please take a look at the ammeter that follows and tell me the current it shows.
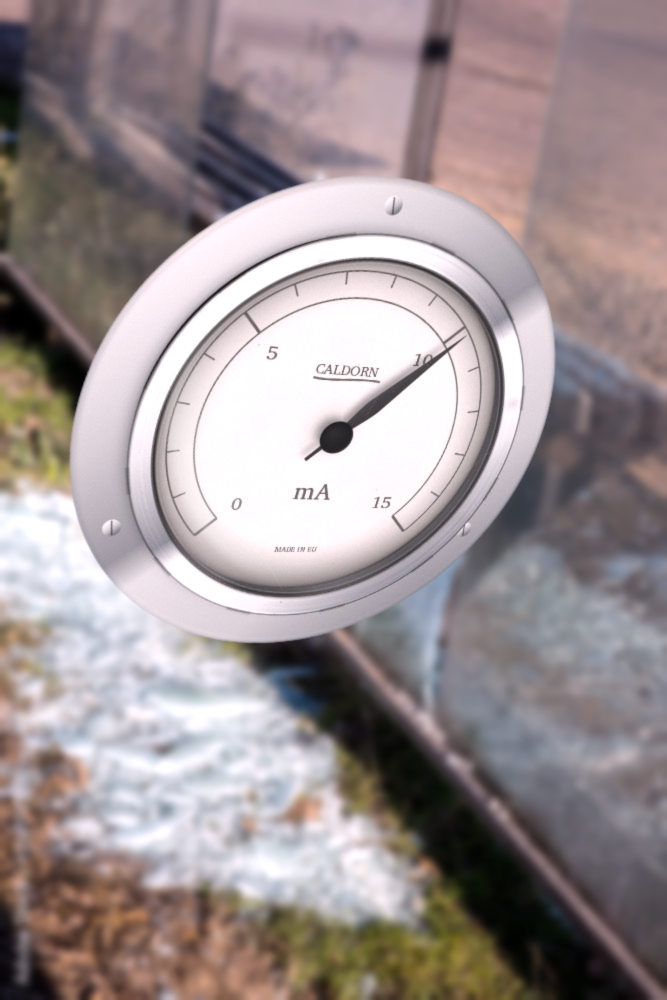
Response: 10 mA
